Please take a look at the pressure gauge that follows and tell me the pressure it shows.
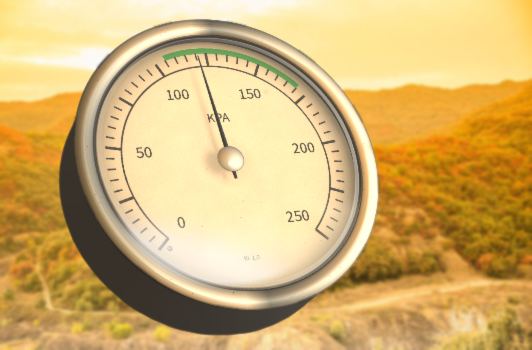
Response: 120 kPa
